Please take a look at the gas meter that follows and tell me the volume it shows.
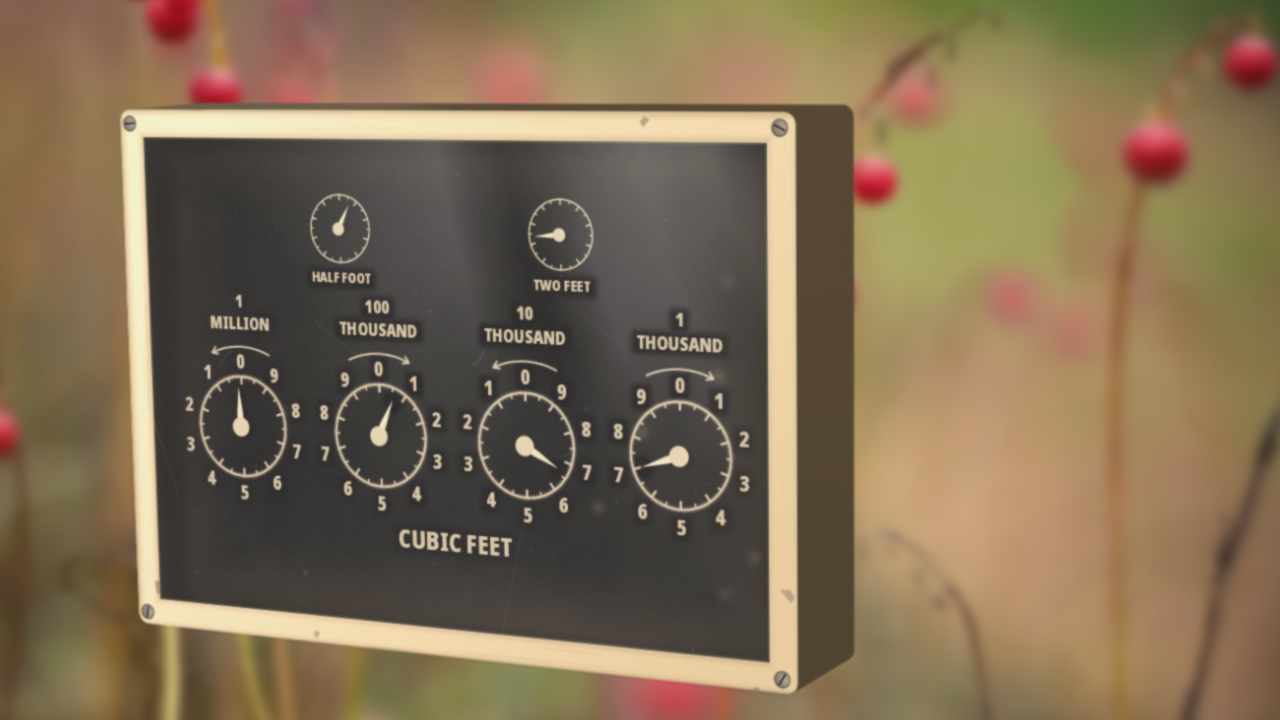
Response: 6700 ft³
